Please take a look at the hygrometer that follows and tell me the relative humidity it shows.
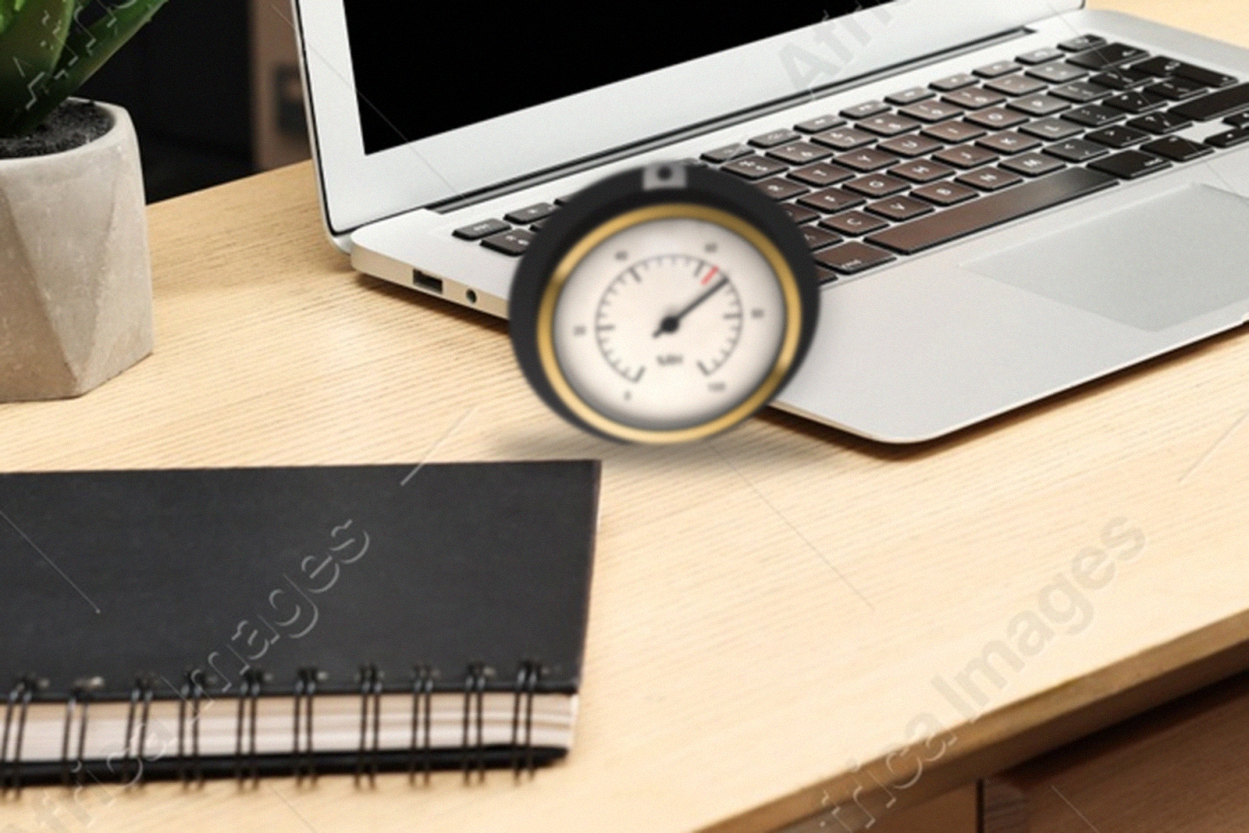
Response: 68 %
